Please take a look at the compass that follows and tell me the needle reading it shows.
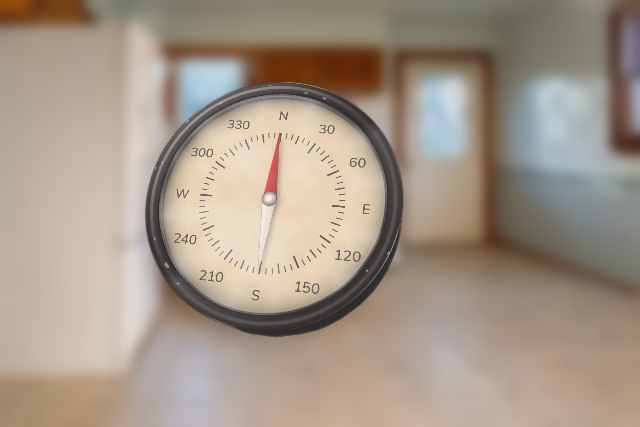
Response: 0 °
